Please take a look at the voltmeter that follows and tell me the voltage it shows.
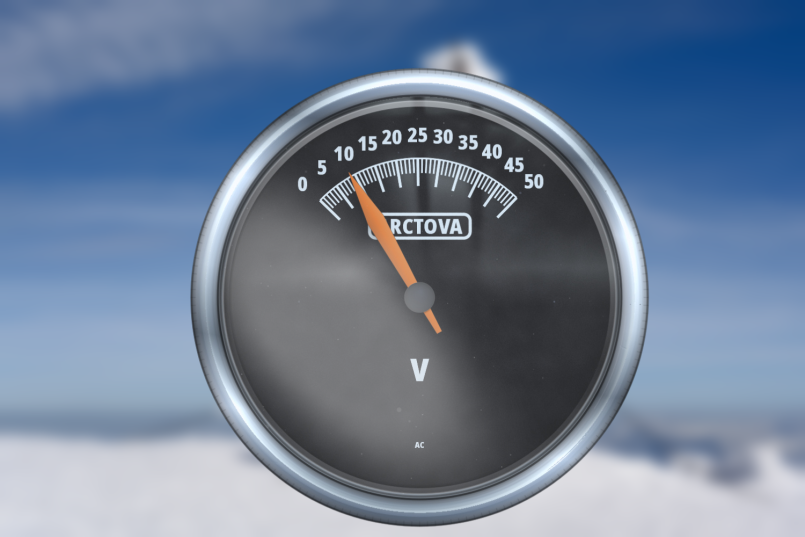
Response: 9 V
